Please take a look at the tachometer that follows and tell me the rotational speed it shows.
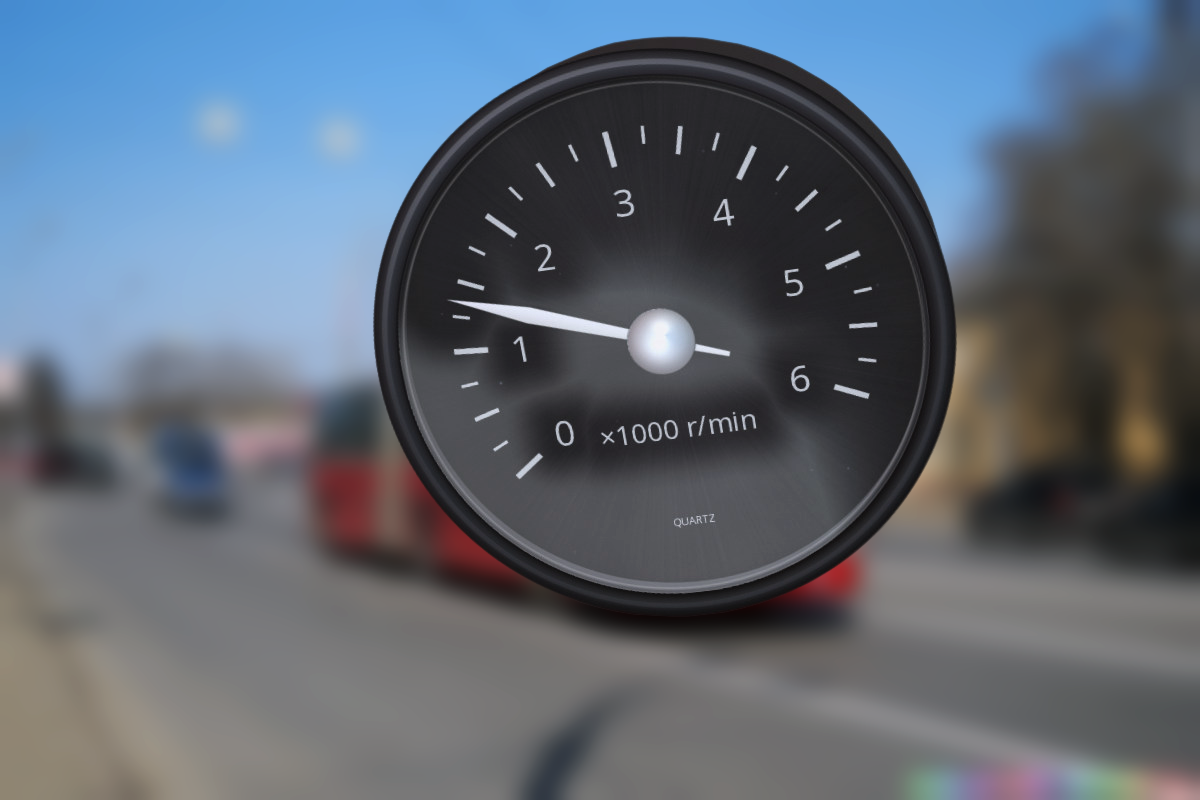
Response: 1375 rpm
